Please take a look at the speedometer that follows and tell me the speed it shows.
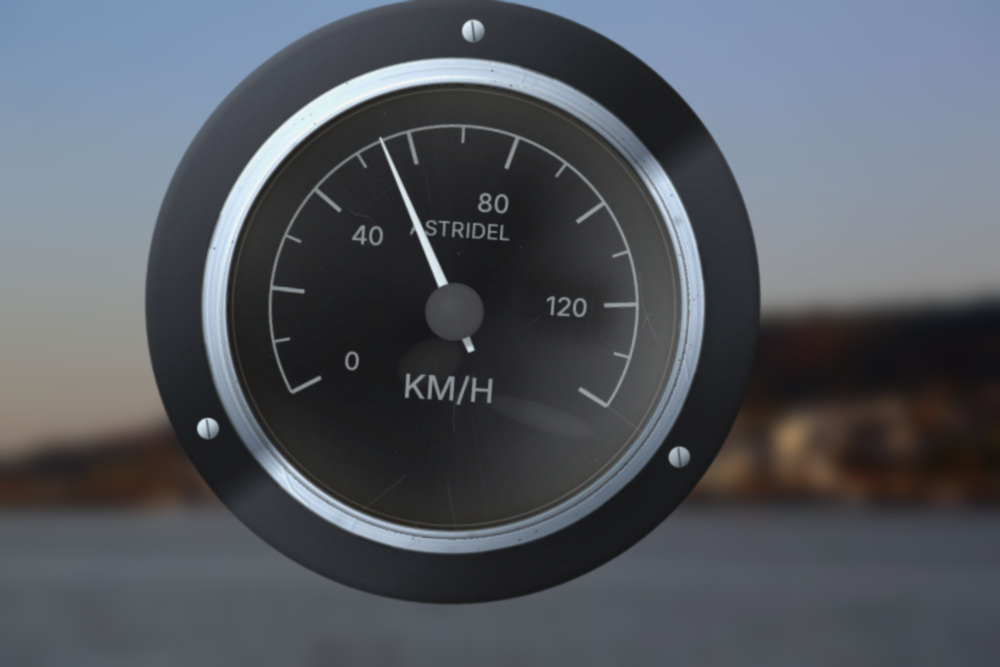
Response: 55 km/h
